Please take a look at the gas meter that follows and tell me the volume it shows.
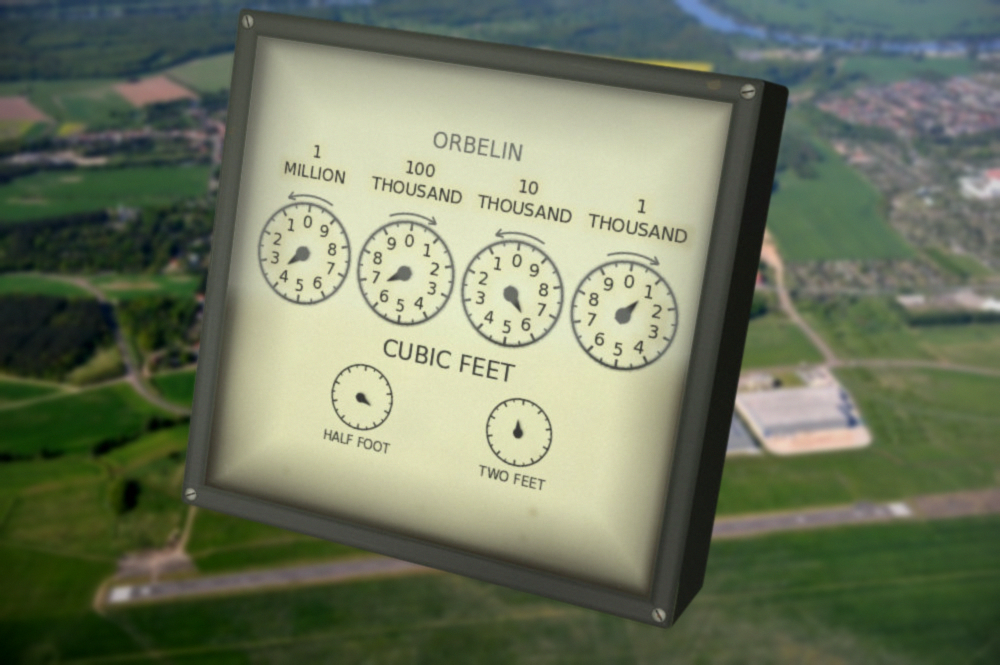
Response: 366100 ft³
